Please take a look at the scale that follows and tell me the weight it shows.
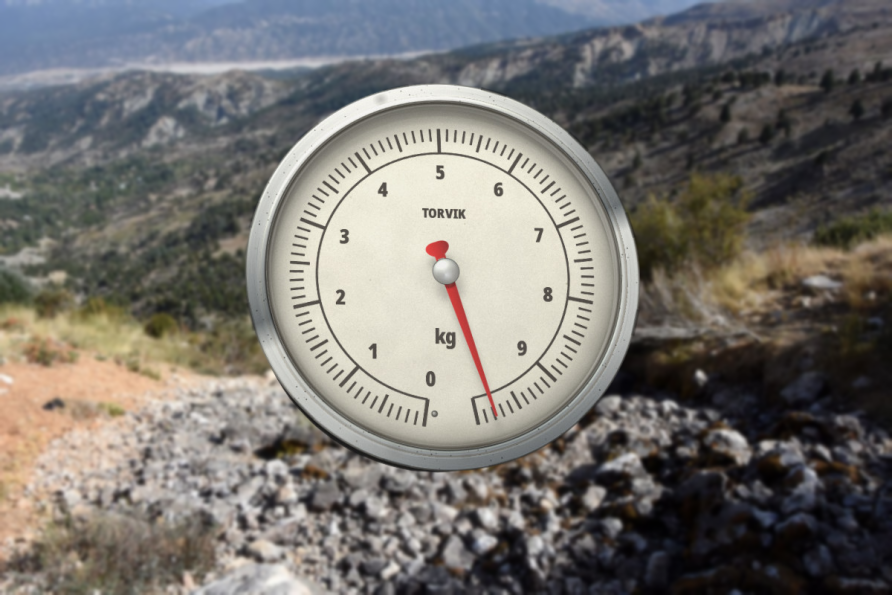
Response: 9.8 kg
